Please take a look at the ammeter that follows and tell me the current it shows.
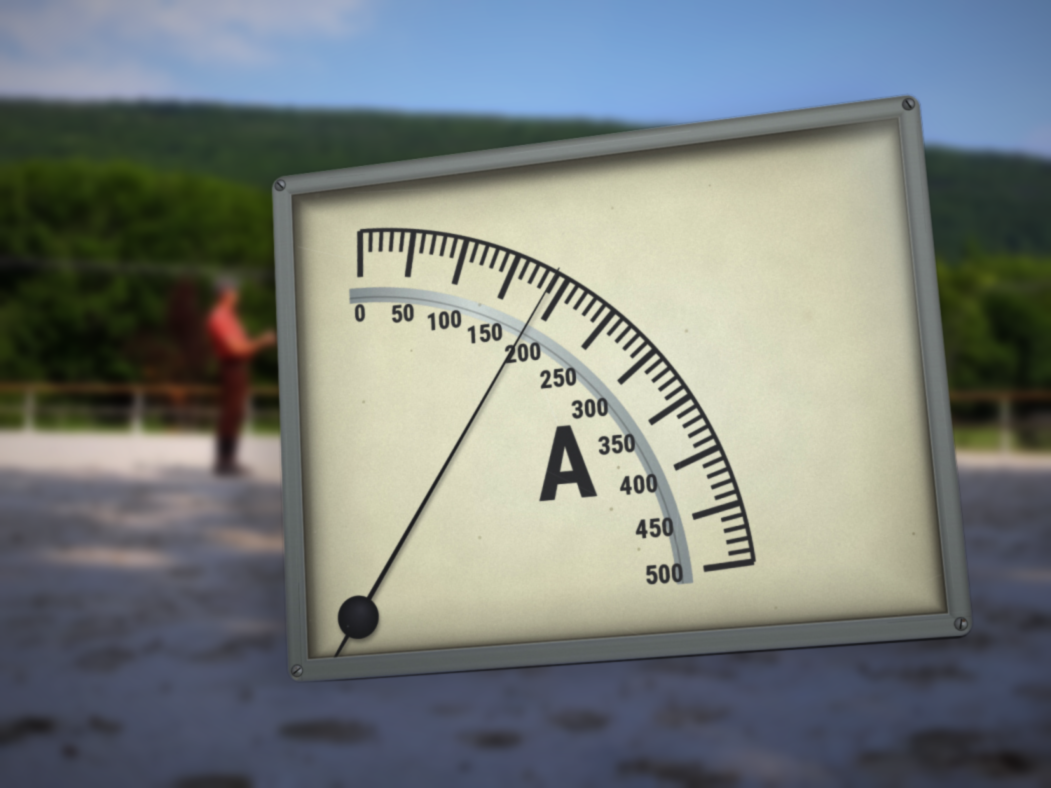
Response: 190 A
